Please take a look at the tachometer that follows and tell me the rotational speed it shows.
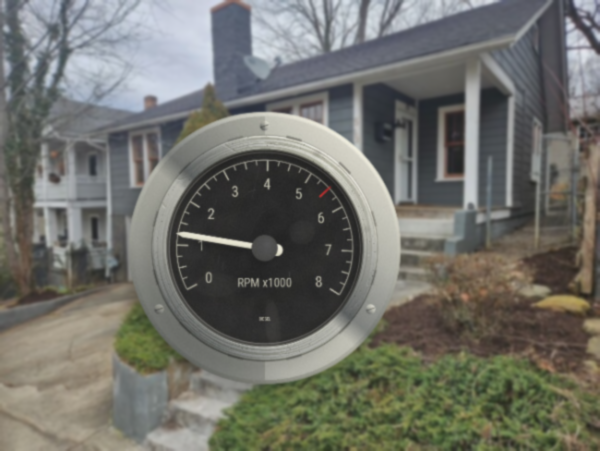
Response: 1250 rpm
